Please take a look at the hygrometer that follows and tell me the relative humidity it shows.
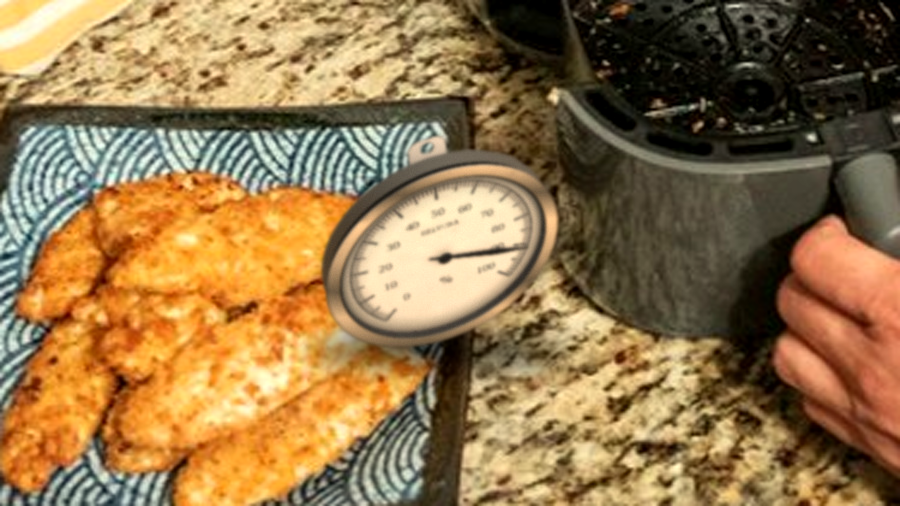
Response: 90 %
